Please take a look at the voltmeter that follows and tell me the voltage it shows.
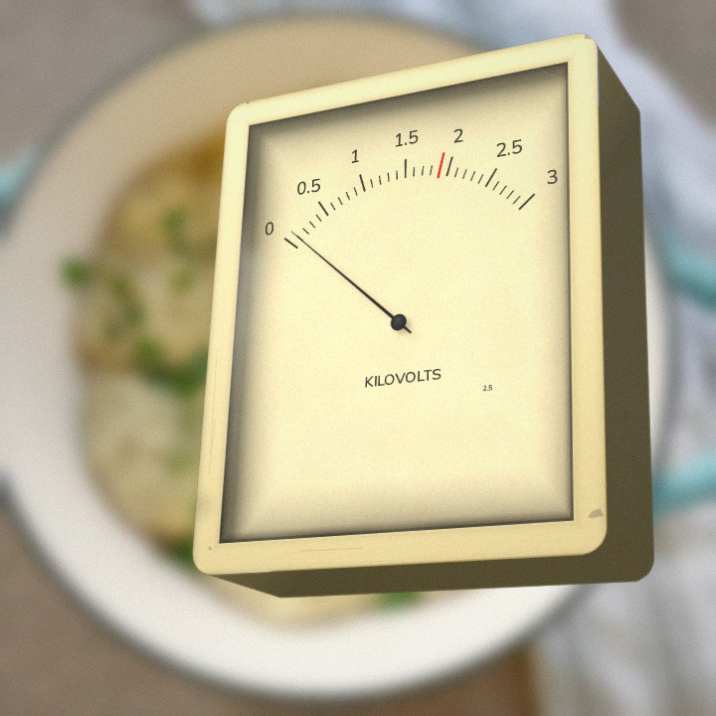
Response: 0.1 kV
